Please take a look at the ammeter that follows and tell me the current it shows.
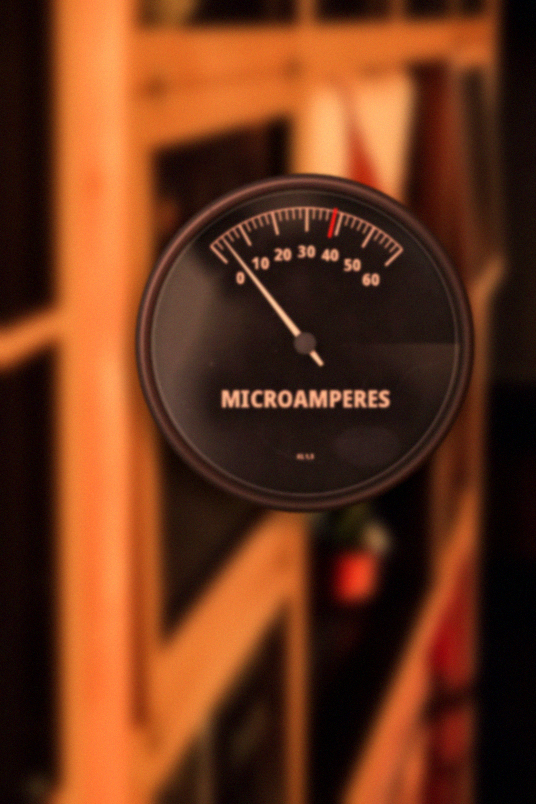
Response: 4 µA
